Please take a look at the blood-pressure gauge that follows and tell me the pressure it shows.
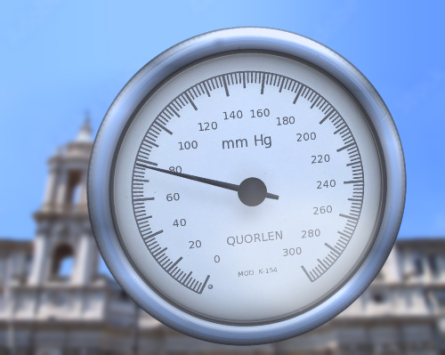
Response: 78 mmHg
